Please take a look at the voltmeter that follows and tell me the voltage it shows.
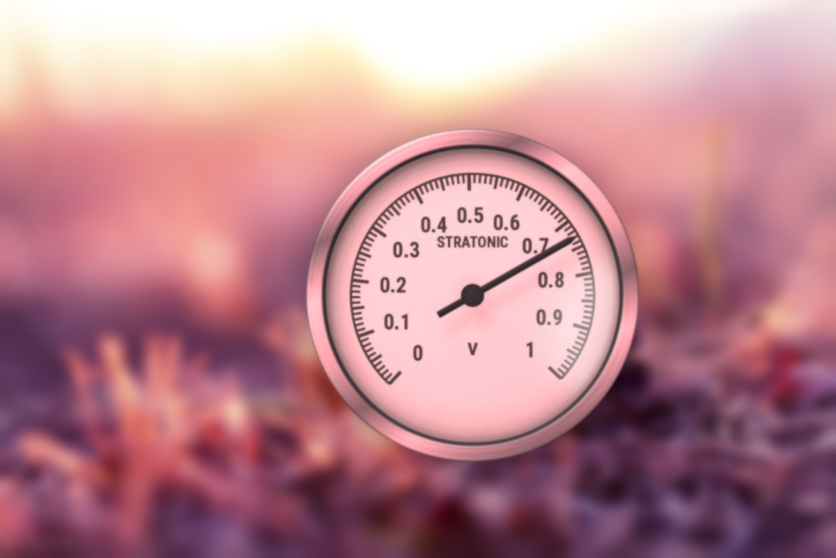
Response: 0.73 V
